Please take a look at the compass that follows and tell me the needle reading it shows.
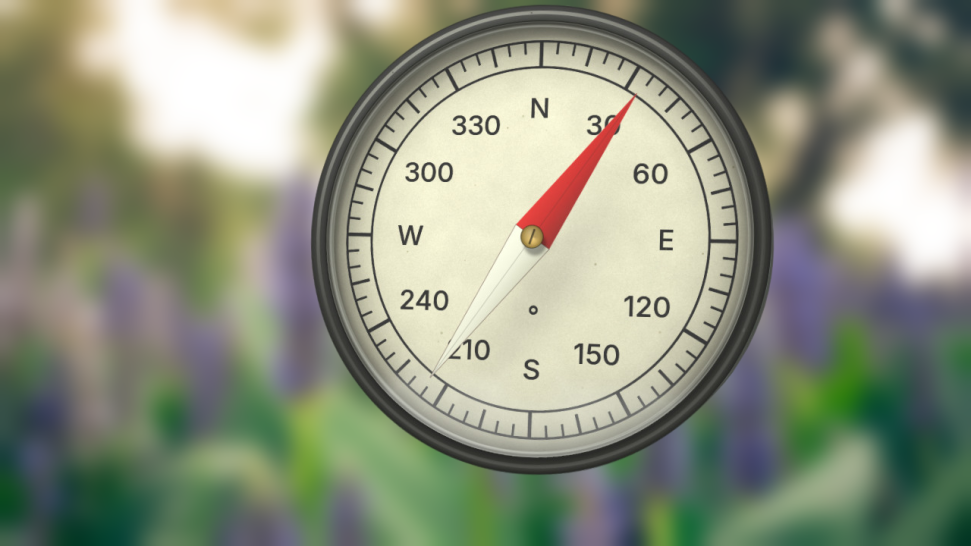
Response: 35 °
